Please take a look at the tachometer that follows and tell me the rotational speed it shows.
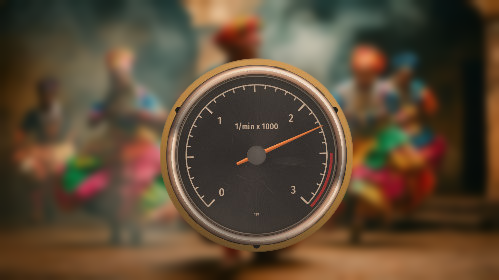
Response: 2250 rpm
